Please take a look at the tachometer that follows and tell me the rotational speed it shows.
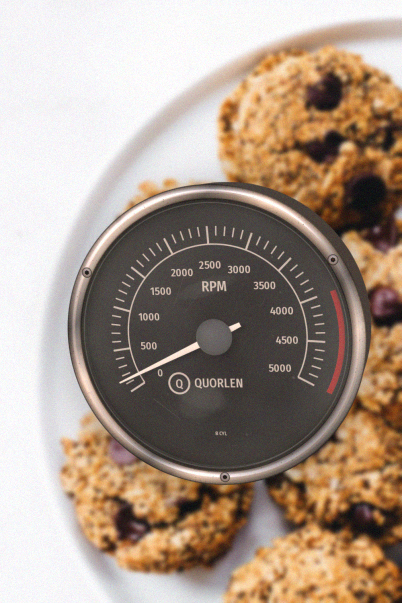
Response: 150 rpm
